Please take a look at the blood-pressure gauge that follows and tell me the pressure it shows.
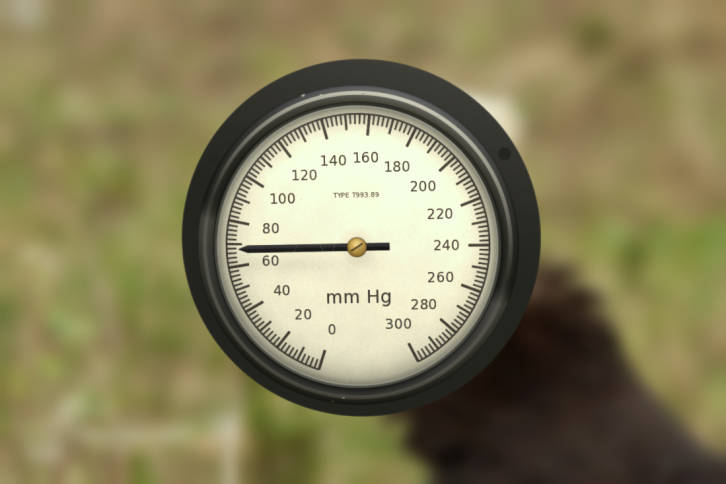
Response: 68 mmHg
